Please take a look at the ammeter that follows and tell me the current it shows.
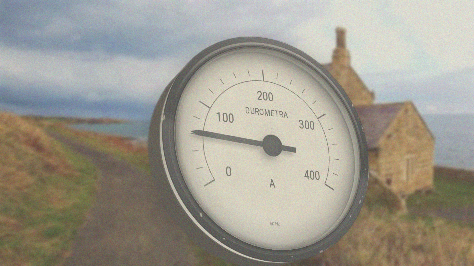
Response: 60 A
